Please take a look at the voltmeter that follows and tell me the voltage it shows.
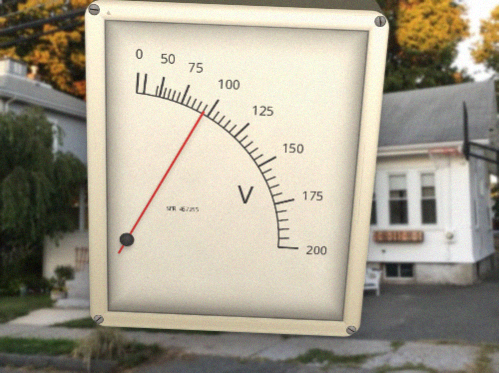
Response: 95 V
